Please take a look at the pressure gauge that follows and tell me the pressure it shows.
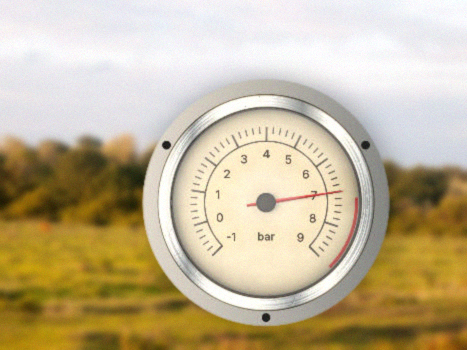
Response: 7 bar
